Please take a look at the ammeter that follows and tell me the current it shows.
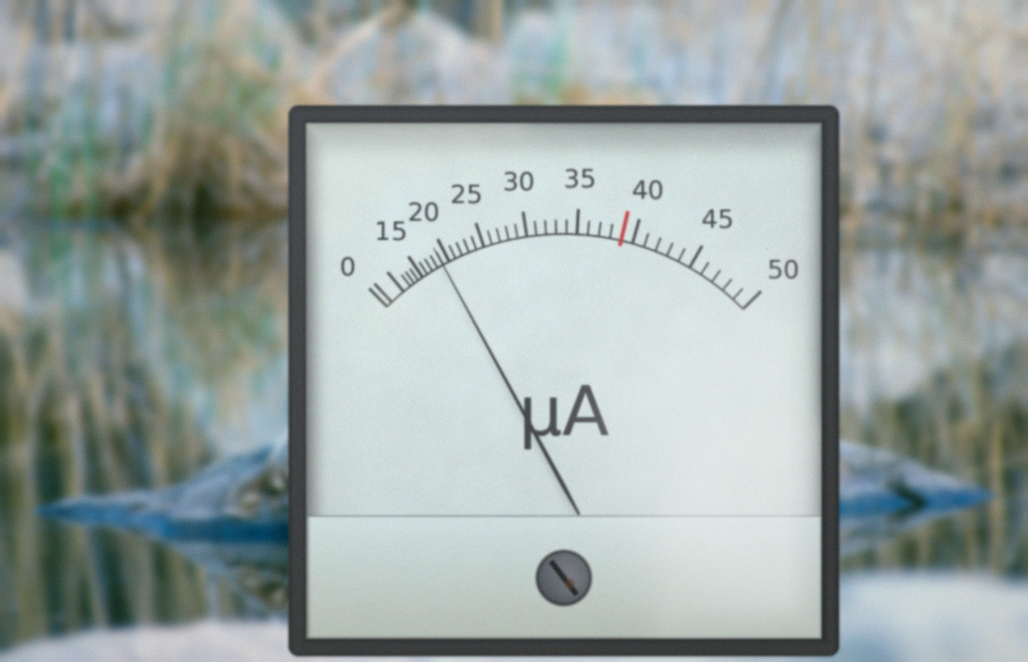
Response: 19 µA
